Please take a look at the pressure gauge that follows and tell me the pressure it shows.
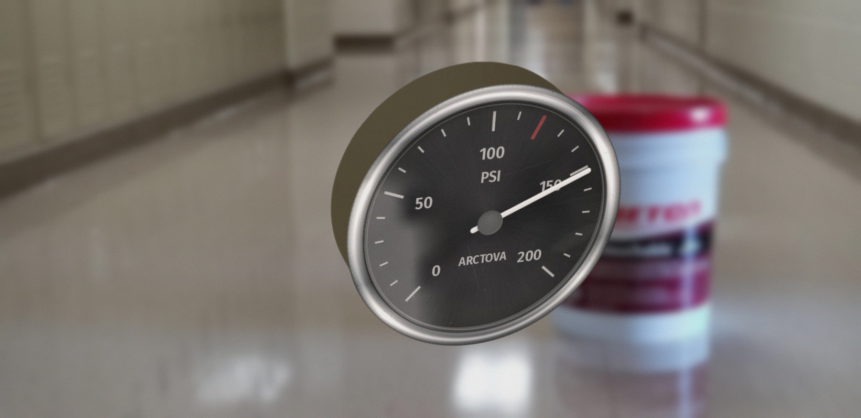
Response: 150 psi
